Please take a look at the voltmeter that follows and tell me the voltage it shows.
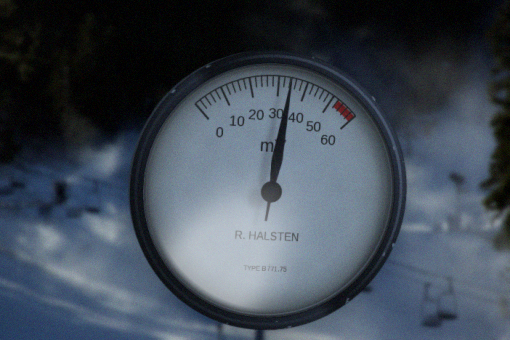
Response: 34 mV
